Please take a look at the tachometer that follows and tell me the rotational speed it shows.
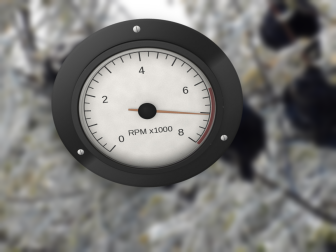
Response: 7000 rpm
